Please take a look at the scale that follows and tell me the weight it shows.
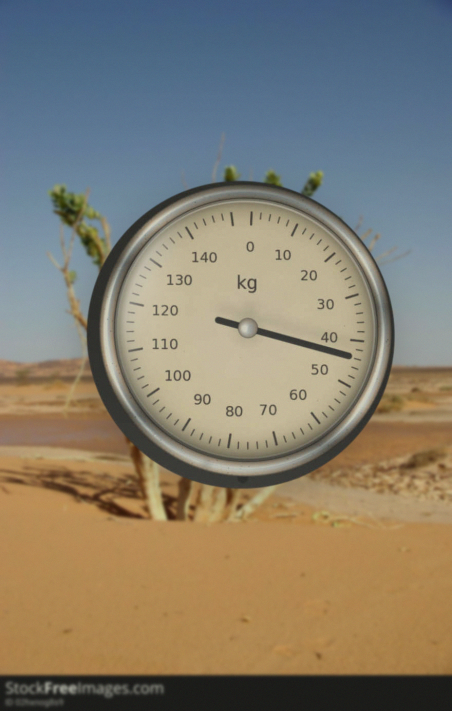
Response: 44 kg
